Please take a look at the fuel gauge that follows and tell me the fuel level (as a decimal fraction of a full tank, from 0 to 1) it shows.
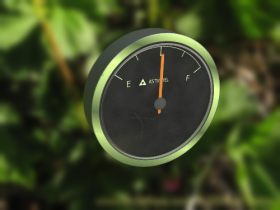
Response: 0.5
